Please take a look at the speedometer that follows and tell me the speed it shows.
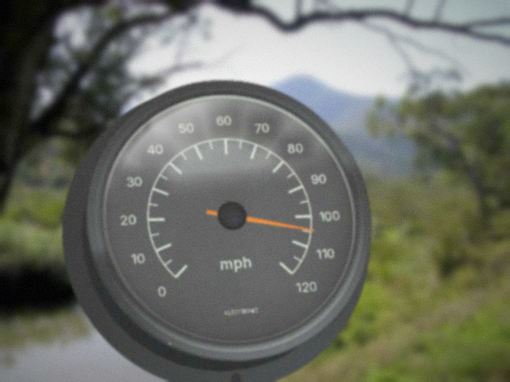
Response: 105 mph
